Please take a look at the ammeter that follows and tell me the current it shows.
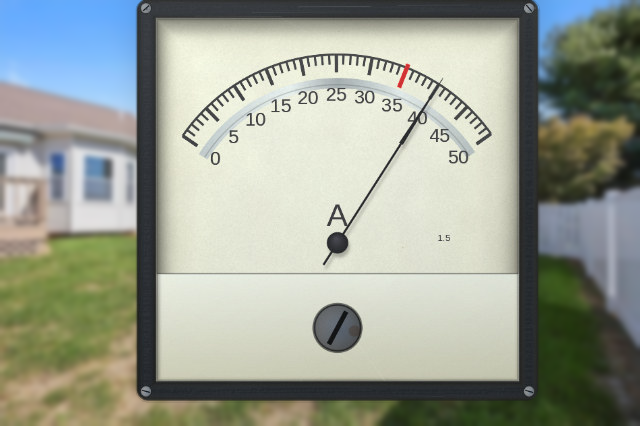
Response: 40 A
